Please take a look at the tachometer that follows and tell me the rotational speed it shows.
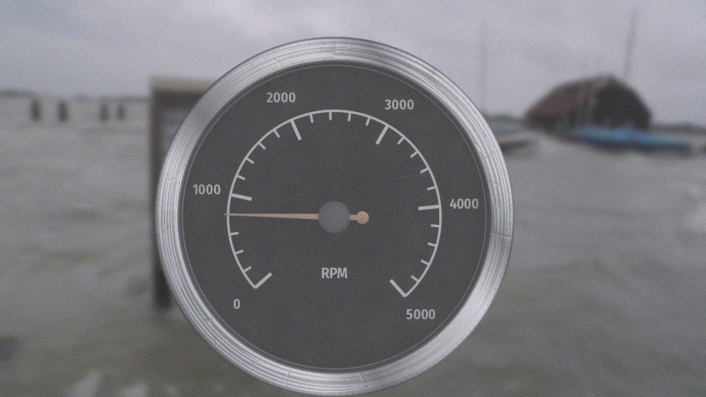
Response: 800 rpm
